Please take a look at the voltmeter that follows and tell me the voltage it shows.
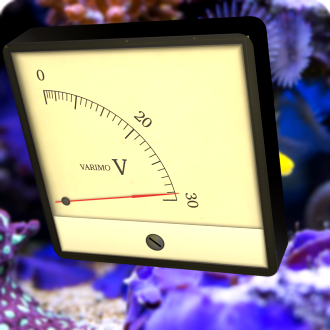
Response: 29 V
